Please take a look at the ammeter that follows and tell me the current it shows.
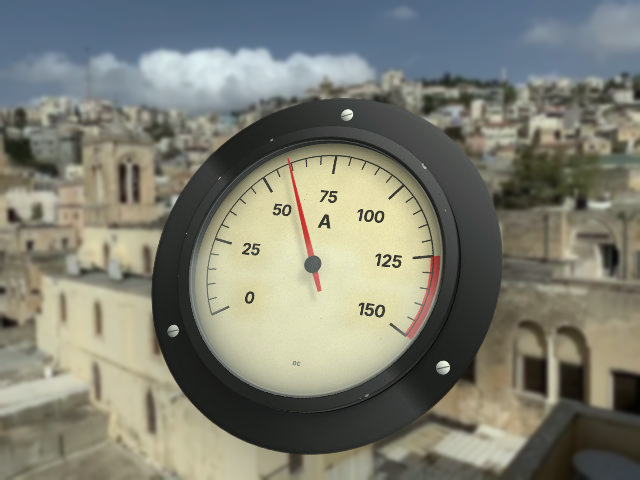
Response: 60 A
